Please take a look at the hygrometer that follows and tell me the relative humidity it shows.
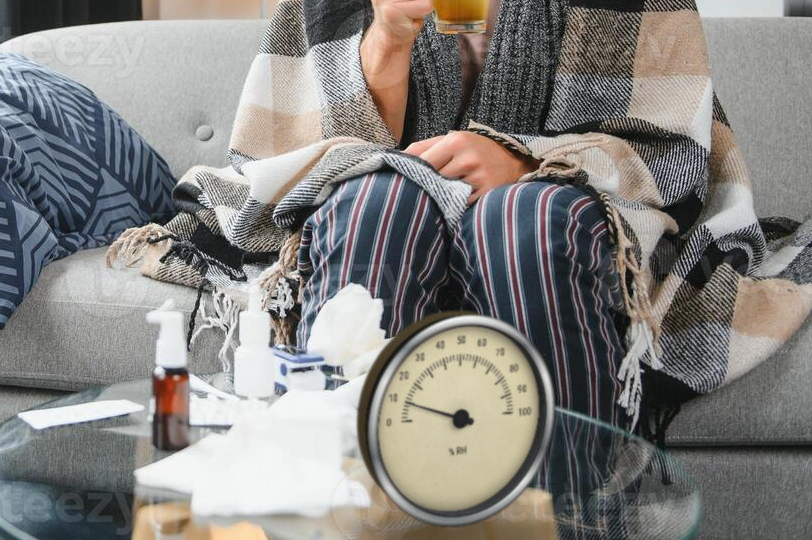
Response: 10 %
